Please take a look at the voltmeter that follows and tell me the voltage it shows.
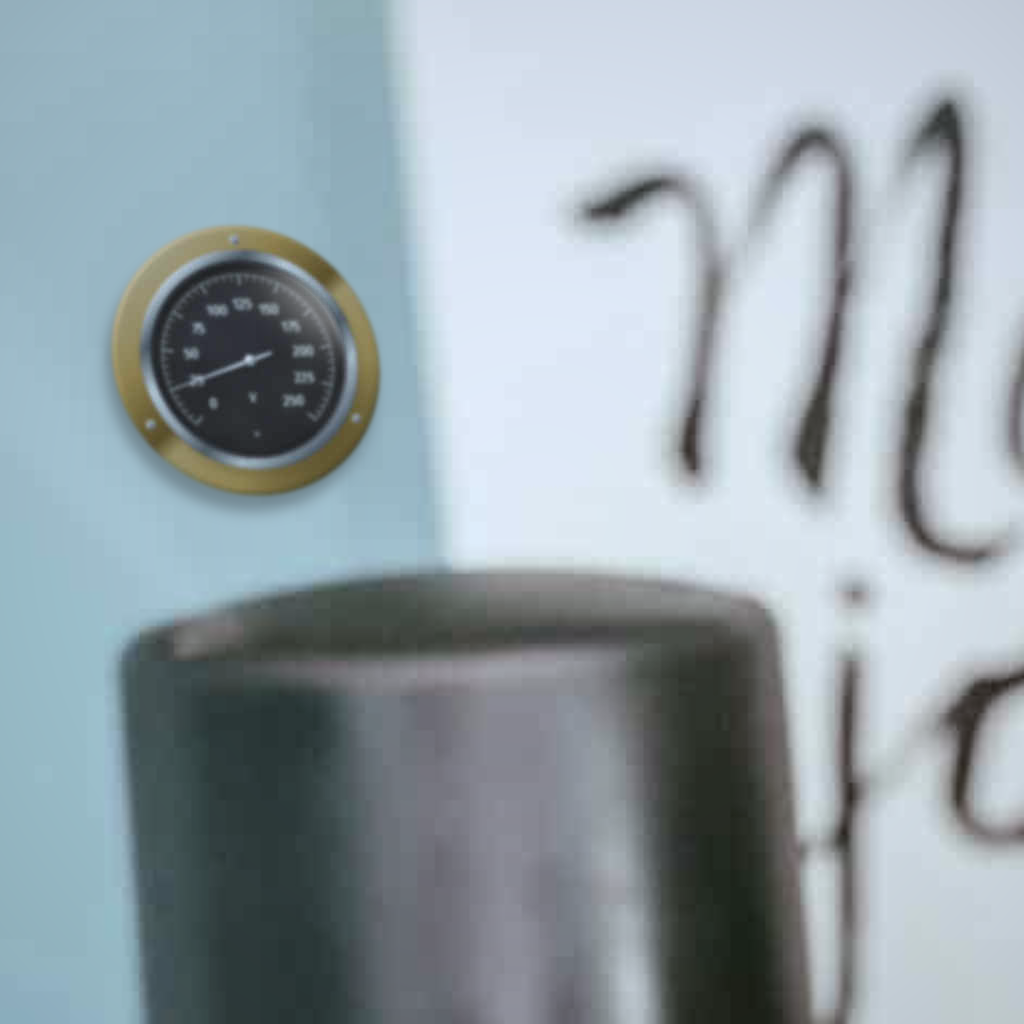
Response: 25 V
